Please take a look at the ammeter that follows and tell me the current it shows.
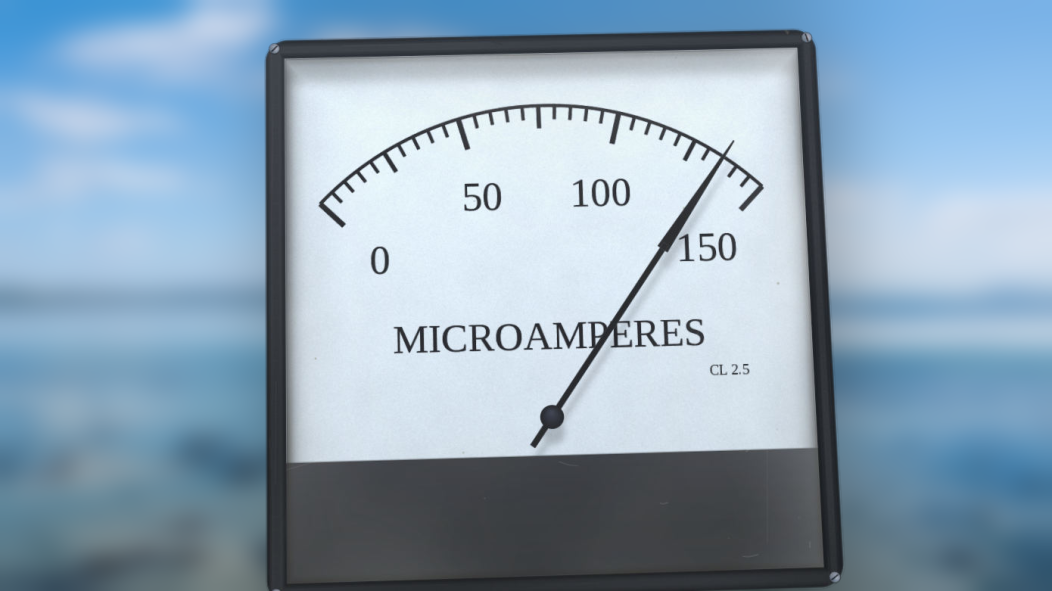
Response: 135 µA
